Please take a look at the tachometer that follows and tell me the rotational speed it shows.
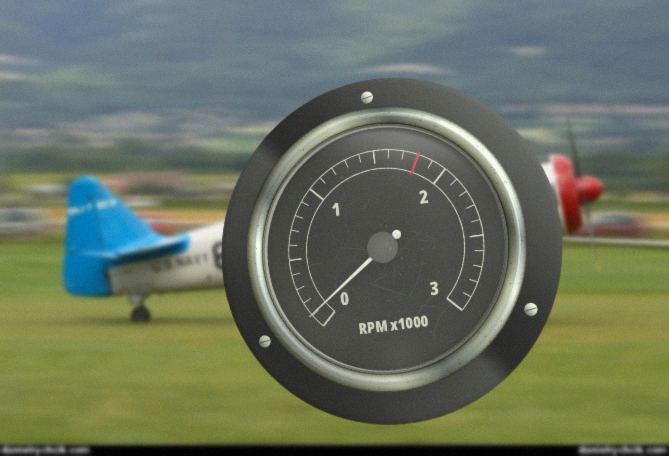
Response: 100 rpm
